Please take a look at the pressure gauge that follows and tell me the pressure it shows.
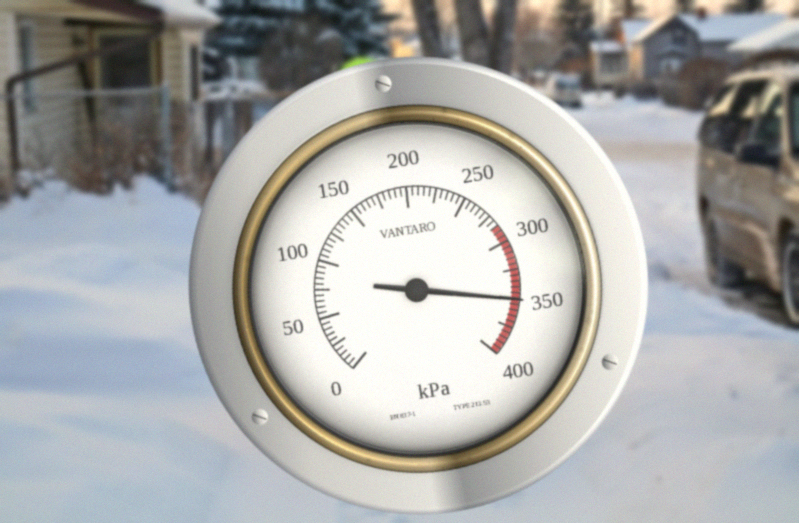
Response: 350 kPa
